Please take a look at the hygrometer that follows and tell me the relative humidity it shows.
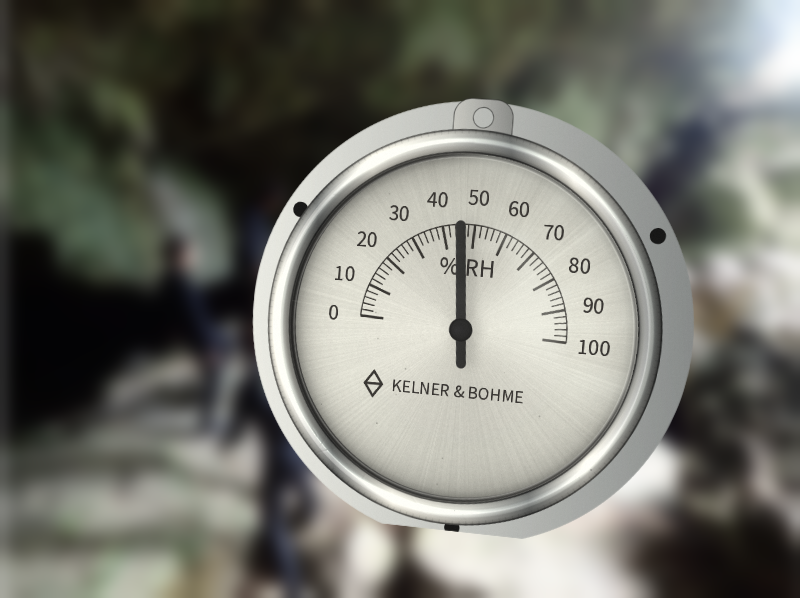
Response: 46 %
